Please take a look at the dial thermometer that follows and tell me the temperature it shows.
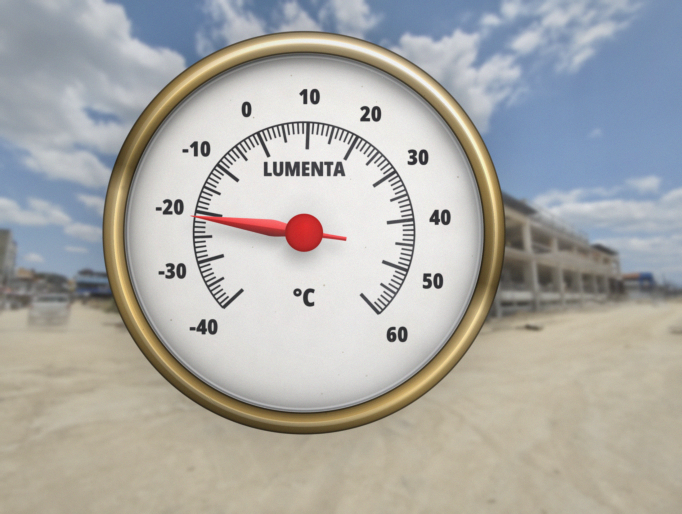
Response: -21 °C
